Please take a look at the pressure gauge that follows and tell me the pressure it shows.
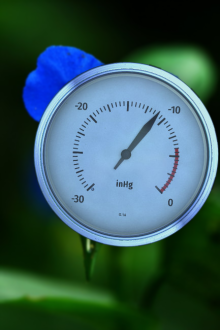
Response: -11 inHg
